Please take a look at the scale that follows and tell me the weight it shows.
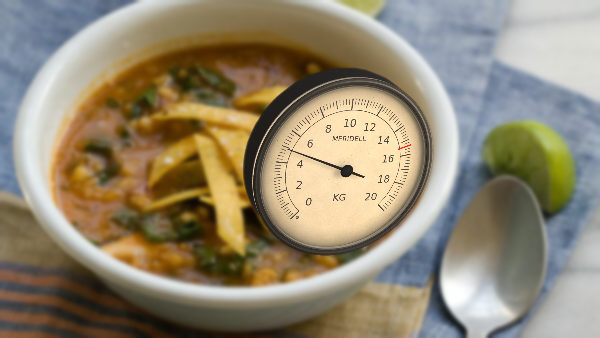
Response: 5 kg
